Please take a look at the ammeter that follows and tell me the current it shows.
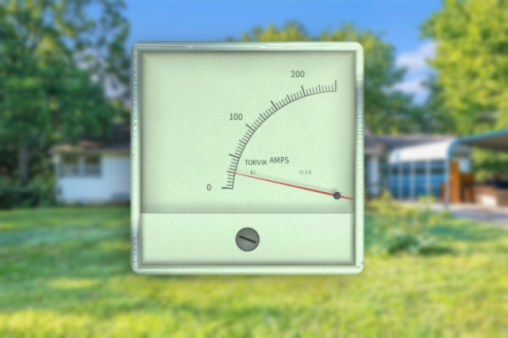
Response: 25 A
